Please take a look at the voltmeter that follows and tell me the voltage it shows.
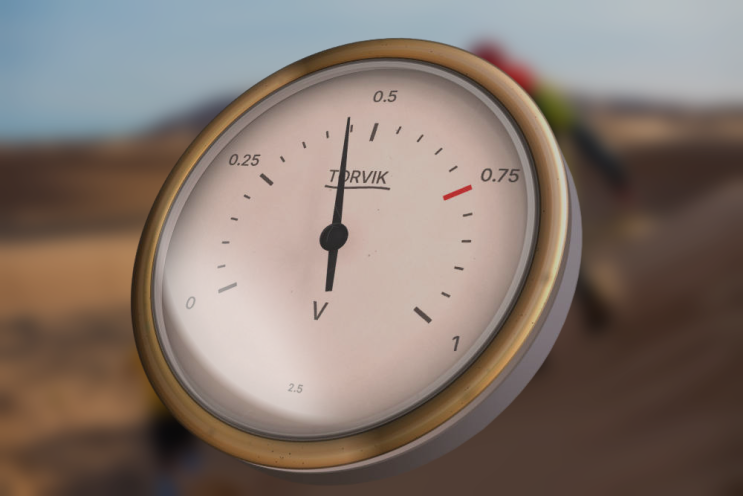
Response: 0.45 V
